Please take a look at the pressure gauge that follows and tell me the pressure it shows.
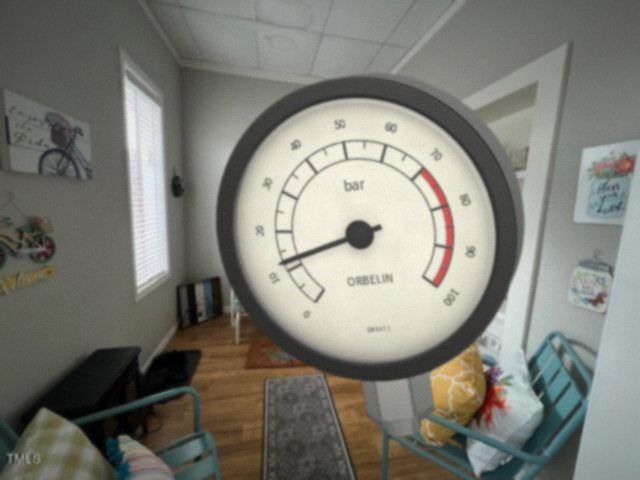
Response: 12.5 bar
